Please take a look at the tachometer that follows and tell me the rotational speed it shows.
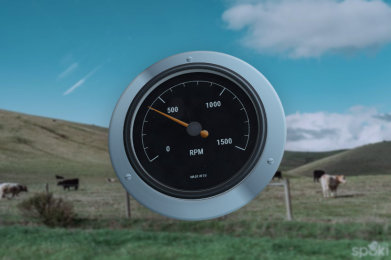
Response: 400 rpm
